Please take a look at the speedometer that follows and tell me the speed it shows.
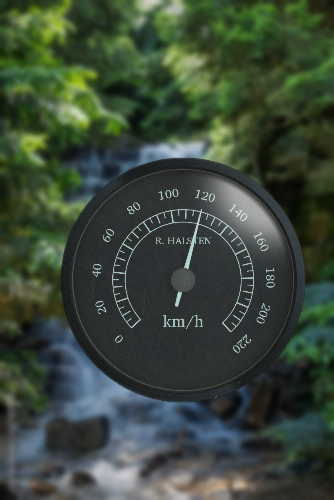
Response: 120 km/h
